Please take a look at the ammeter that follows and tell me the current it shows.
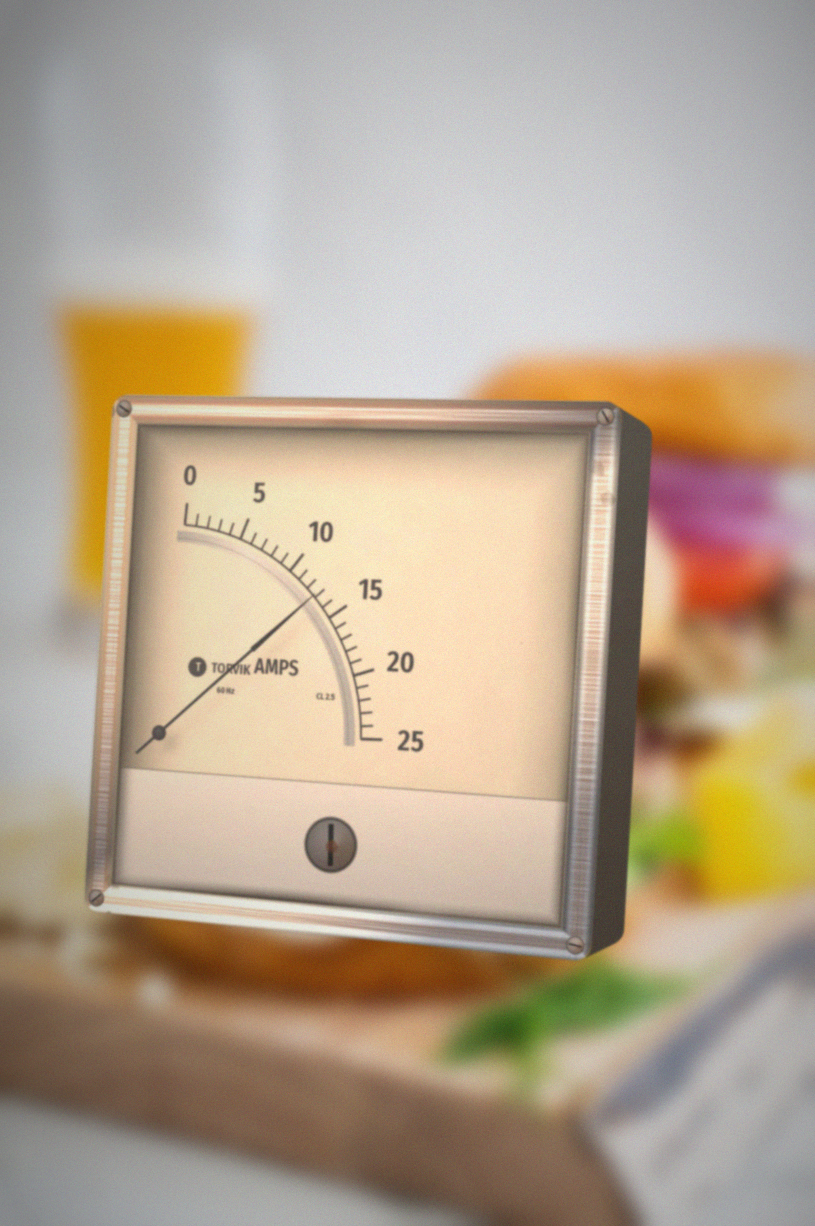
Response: 13 A
